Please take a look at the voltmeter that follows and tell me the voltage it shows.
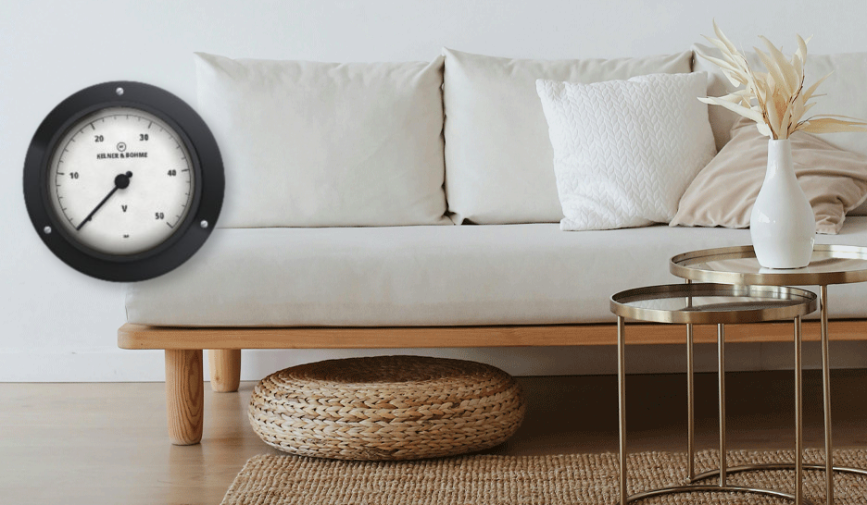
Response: 0 V
